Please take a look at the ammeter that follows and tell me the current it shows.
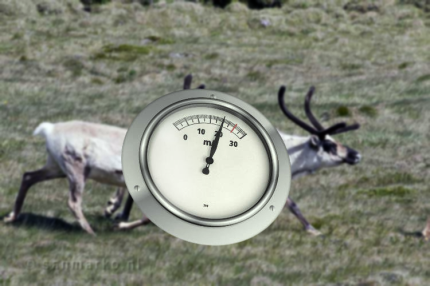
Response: 20 mA
